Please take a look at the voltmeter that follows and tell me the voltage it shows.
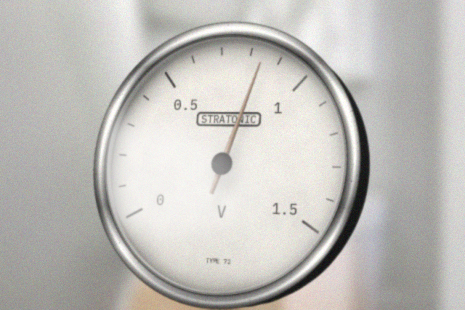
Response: 0.85 V
